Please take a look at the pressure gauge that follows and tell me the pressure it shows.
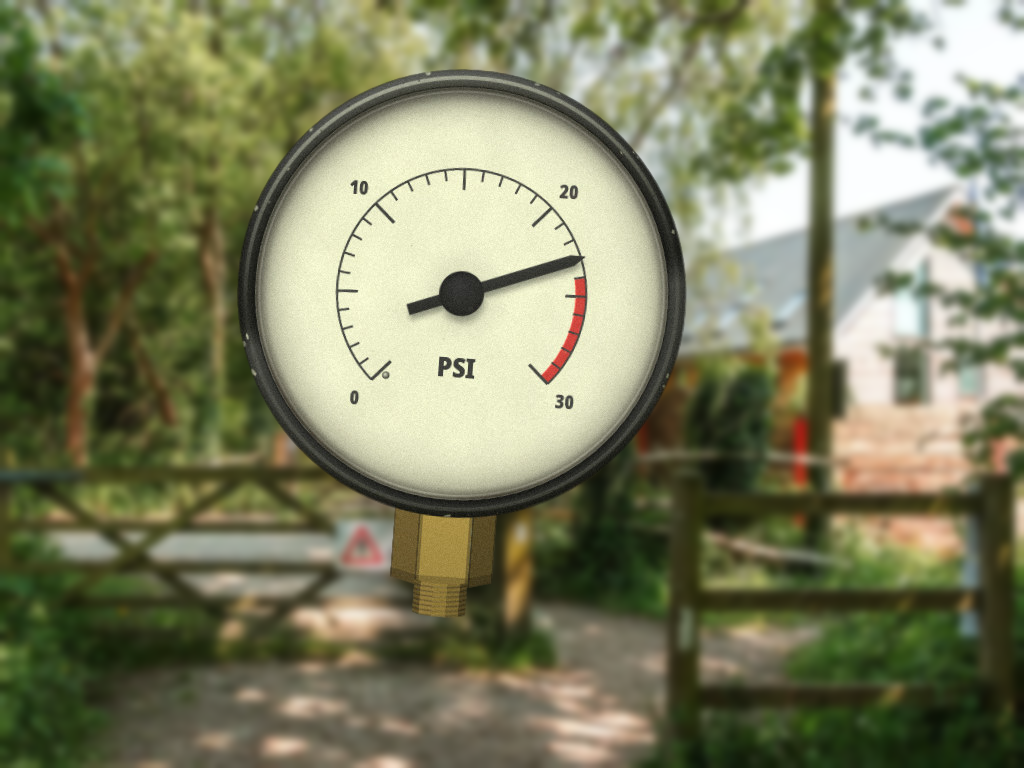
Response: 23 psi
